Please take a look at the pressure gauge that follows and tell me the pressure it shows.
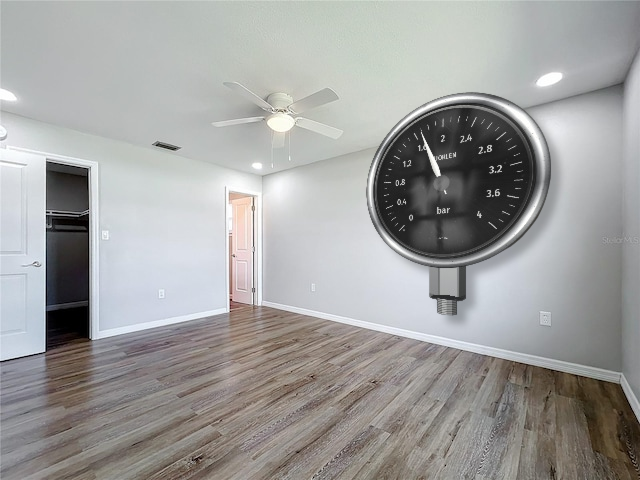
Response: 1.7 bar
